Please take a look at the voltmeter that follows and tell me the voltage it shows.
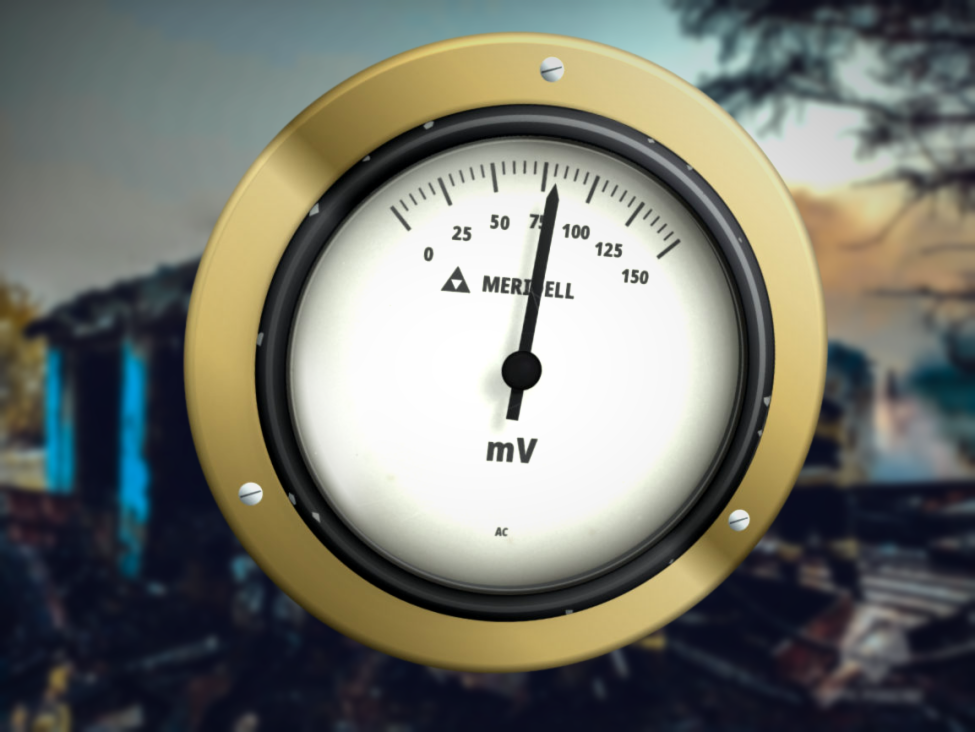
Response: 80 mV
